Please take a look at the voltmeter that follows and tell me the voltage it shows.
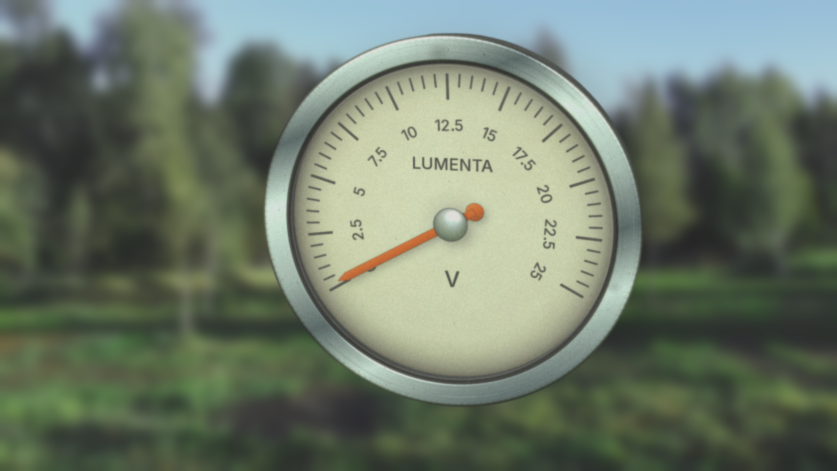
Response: 0.25 V
